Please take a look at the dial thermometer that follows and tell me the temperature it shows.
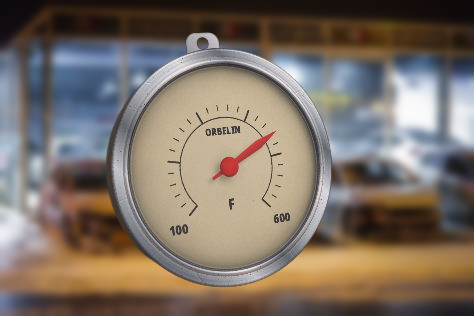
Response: 460 °F
